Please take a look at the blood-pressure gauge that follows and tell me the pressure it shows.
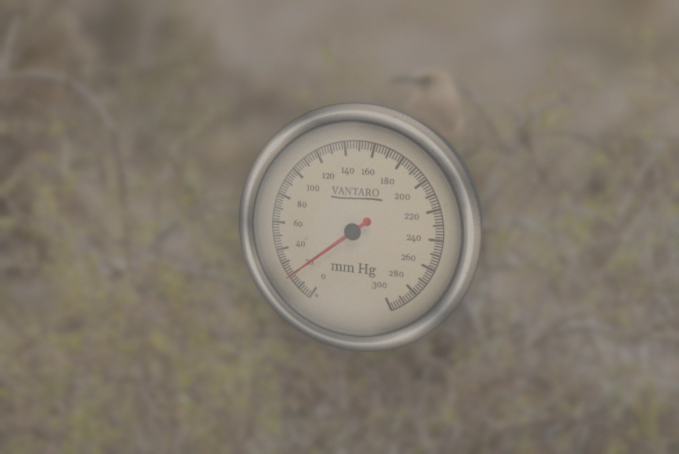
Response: 20 mmHg
